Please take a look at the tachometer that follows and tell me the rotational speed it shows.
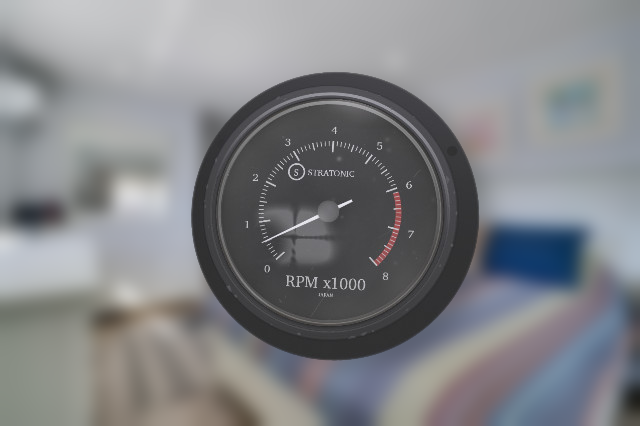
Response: 500 rpm
